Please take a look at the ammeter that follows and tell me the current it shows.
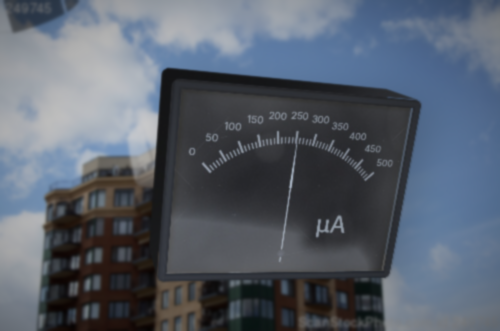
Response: 250 µA
